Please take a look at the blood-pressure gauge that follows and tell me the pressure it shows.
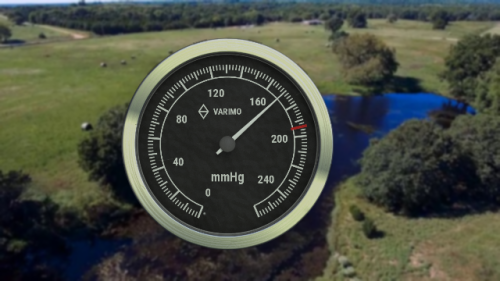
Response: 170 mmHg
